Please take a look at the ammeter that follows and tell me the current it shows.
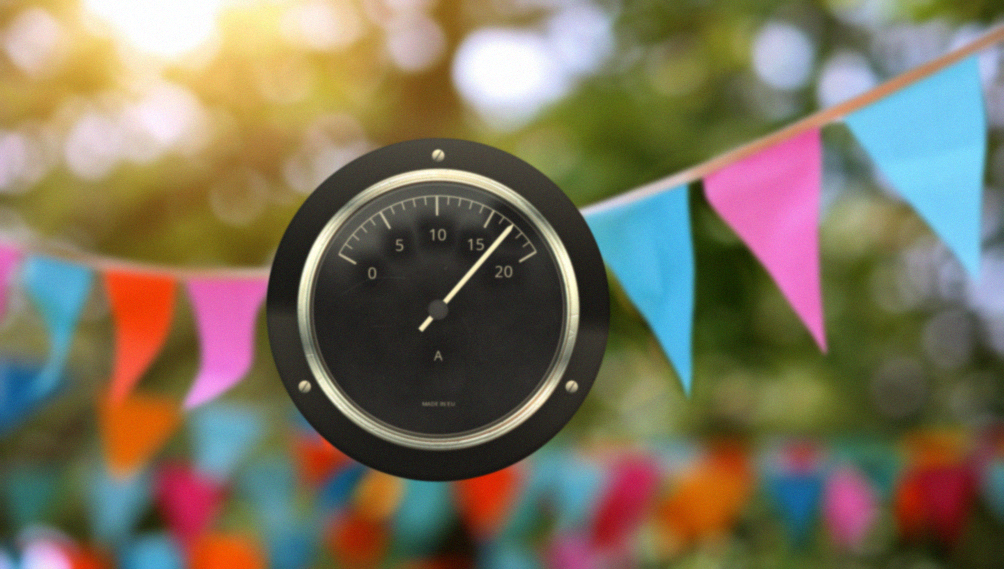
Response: 17 A
